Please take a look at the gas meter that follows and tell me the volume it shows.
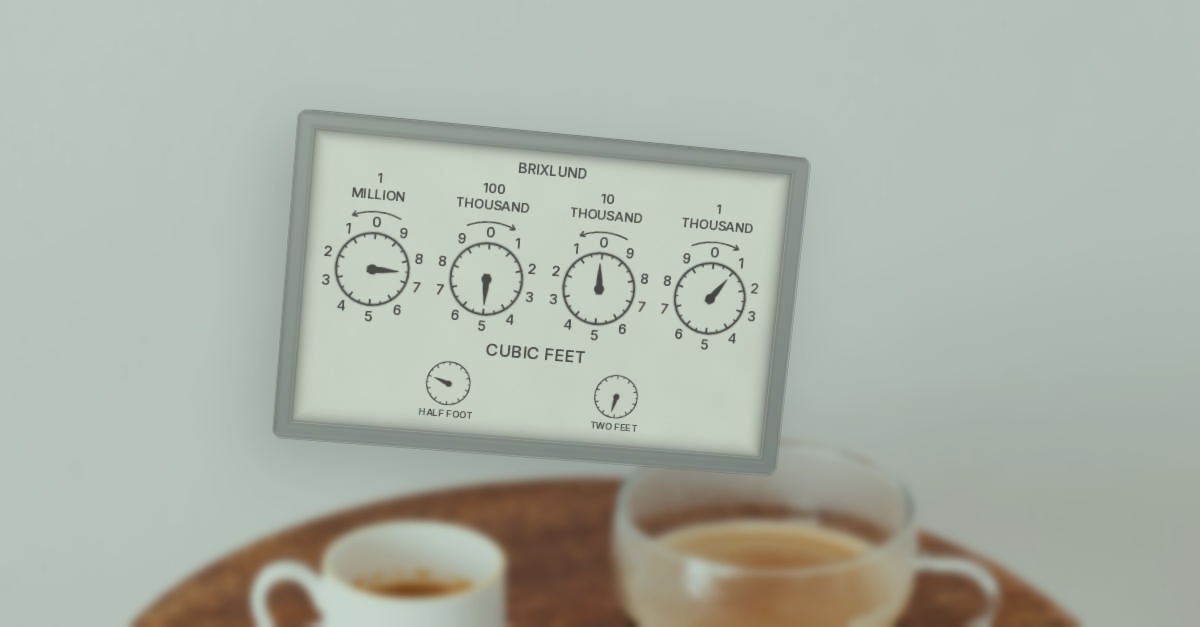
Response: 750100 ft³
